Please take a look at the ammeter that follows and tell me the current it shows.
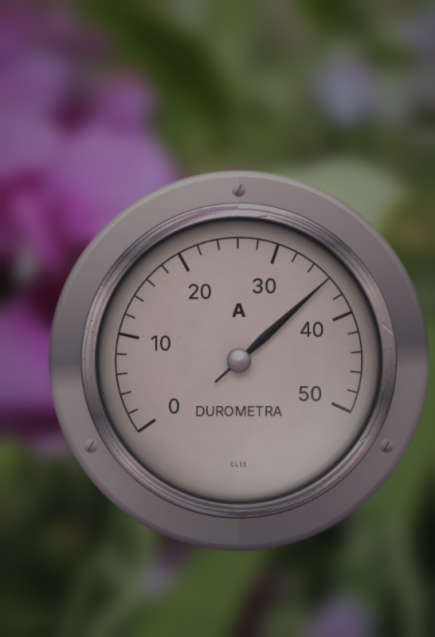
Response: 36 A
